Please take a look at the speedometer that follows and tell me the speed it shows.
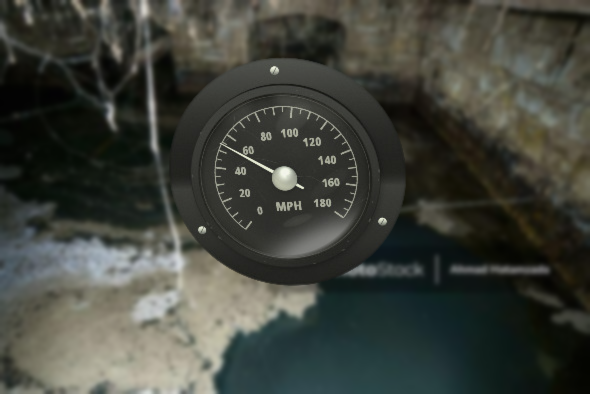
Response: 55 mph
